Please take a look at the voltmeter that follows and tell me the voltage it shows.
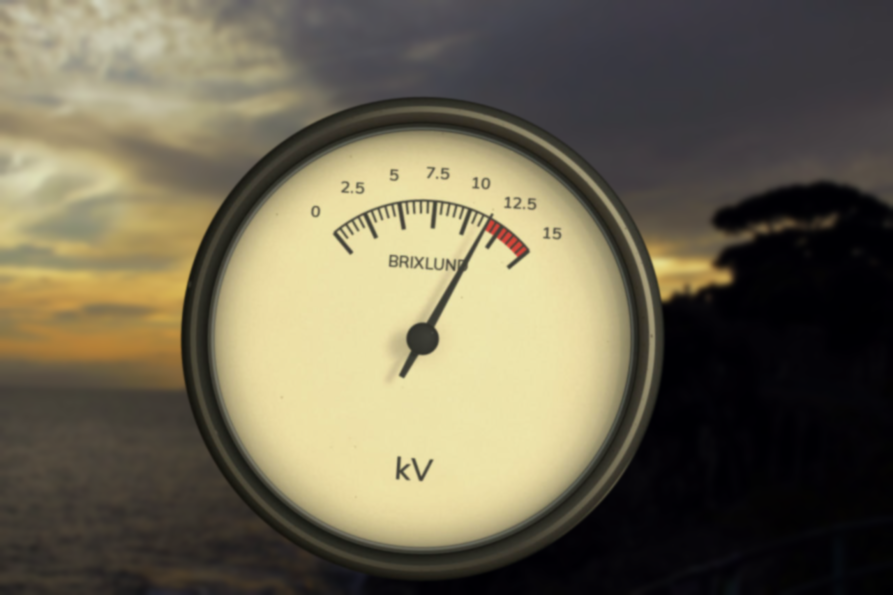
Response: 11.5 kV
